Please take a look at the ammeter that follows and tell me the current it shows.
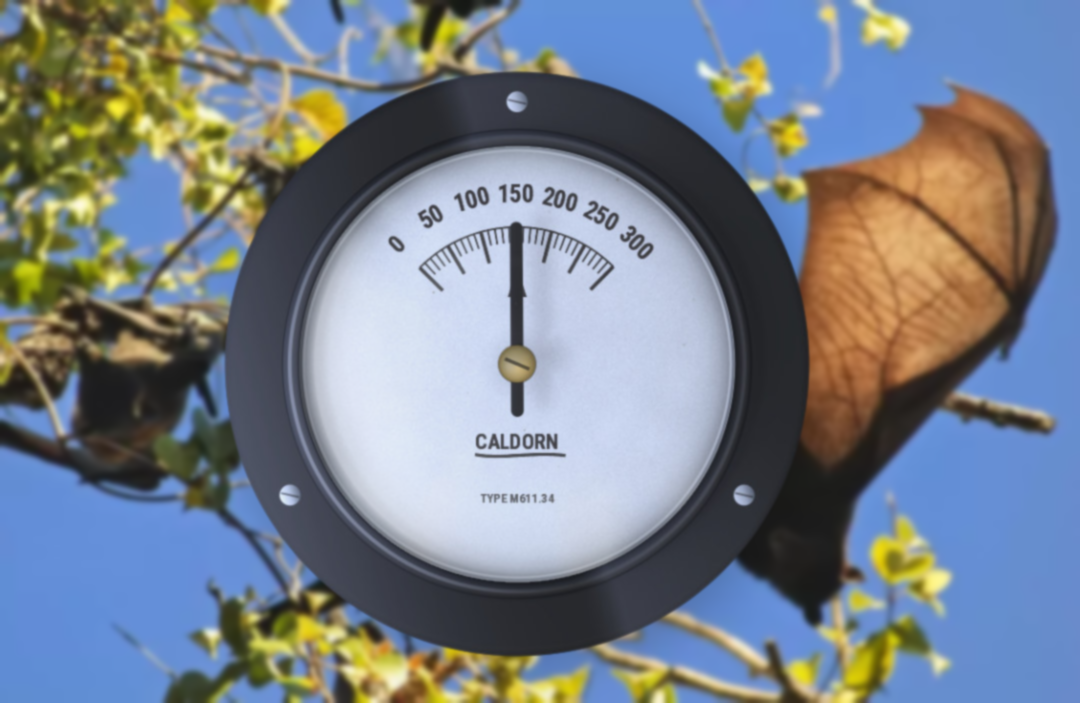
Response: 150 A
